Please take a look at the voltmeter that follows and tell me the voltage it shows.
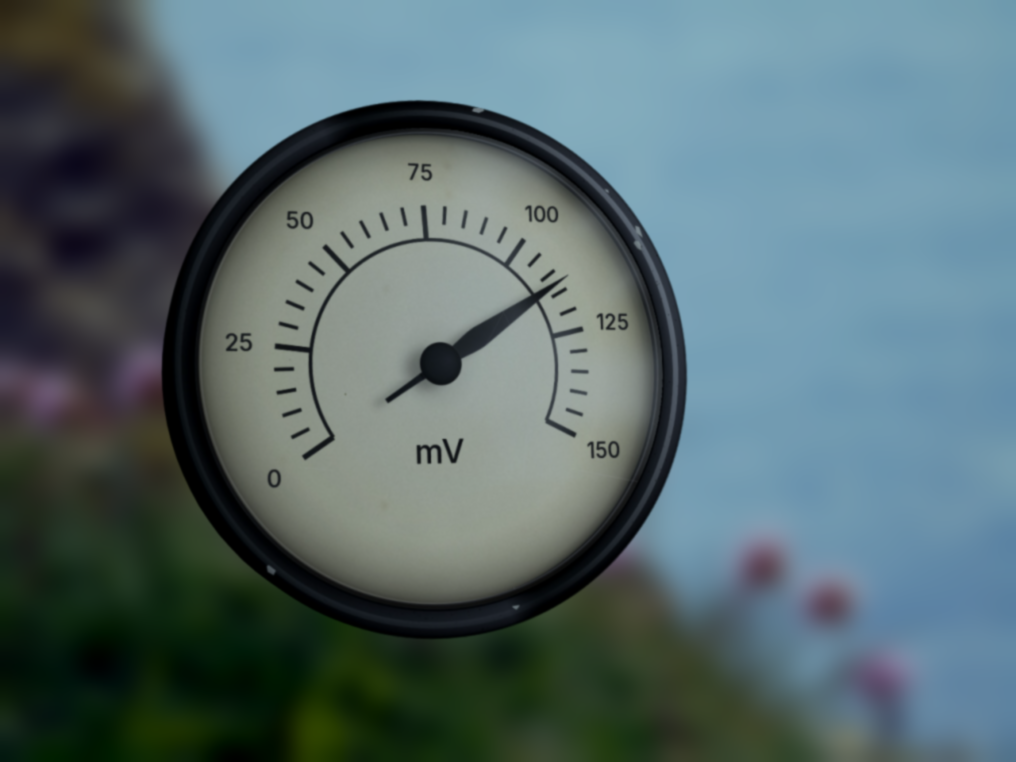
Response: 112.5 mV
